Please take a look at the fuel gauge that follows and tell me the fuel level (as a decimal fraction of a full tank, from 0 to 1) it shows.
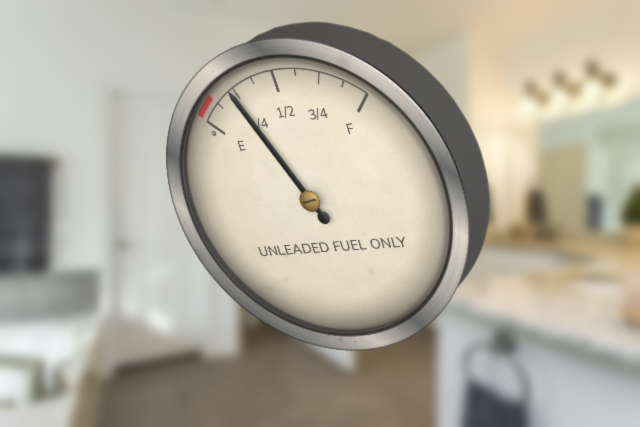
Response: 0.25
